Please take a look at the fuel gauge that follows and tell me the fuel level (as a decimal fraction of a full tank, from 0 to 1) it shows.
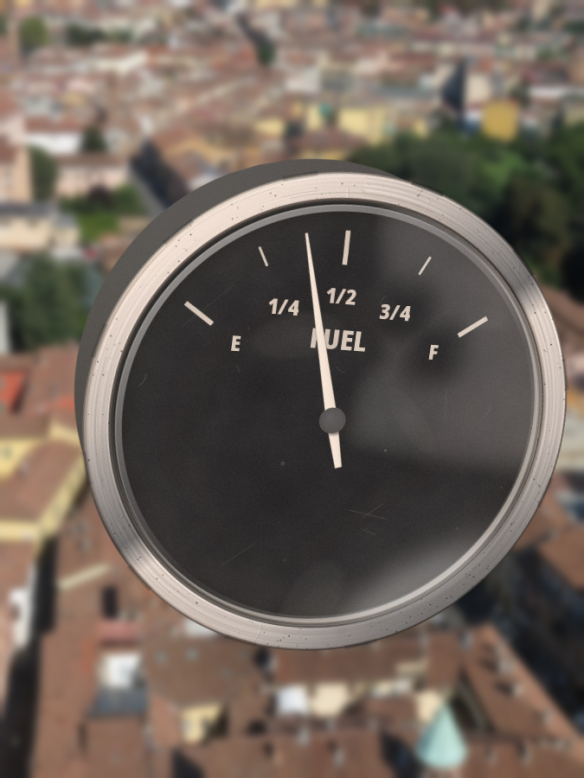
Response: 0.375
